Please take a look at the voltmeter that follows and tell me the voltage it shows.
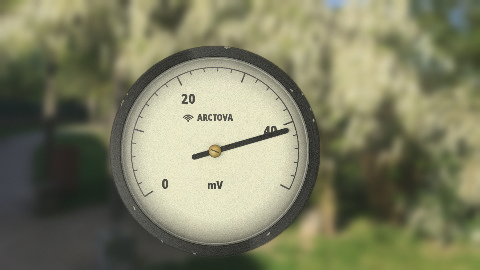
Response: 41 mV
